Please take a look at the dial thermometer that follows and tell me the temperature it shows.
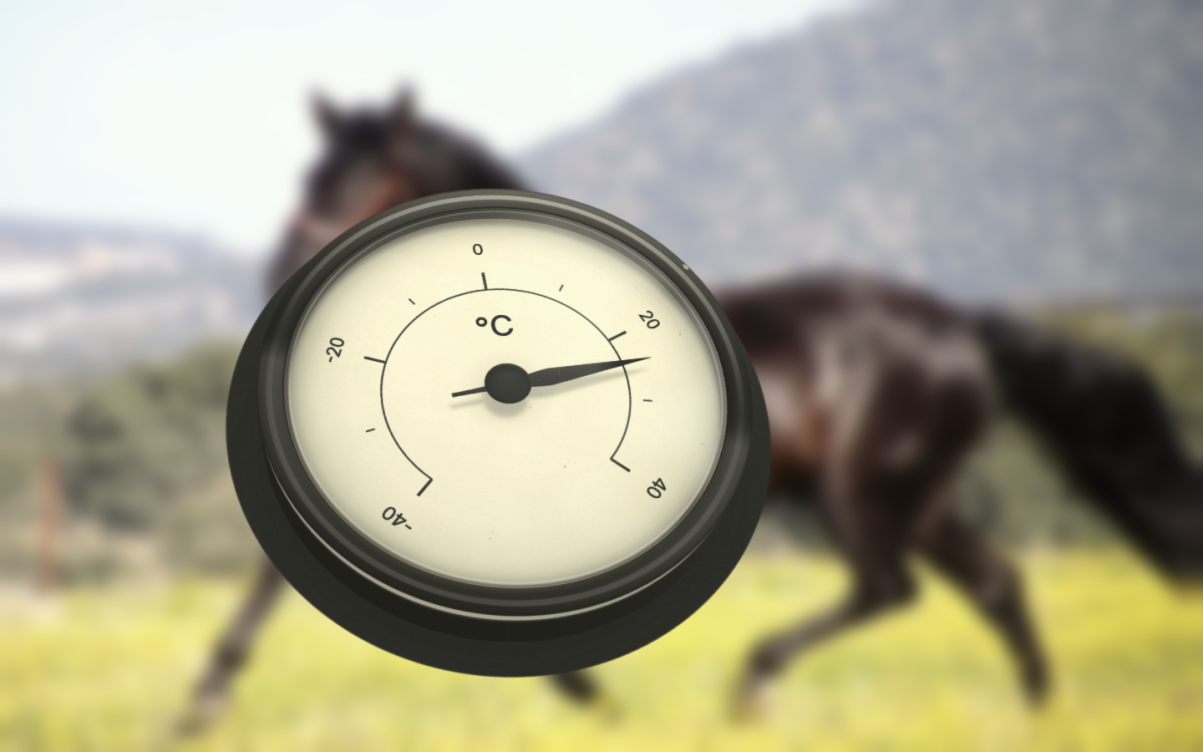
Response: 25 °C
